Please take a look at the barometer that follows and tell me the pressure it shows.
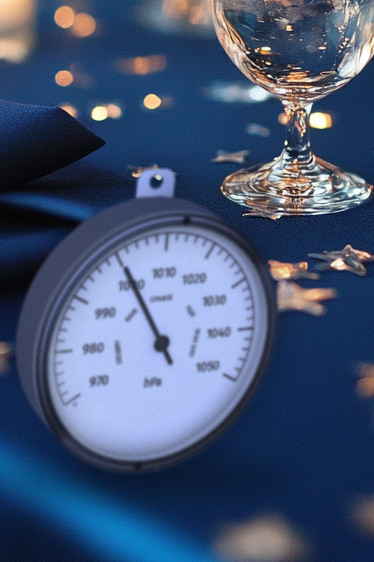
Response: 1000 hPa
